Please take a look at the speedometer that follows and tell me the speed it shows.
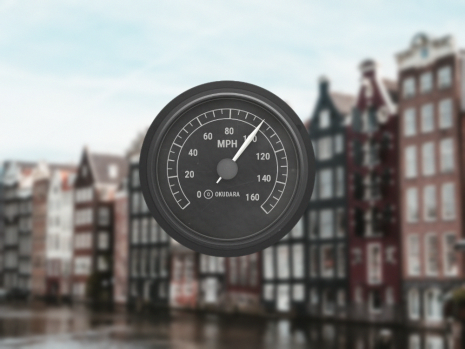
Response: 100 mph
